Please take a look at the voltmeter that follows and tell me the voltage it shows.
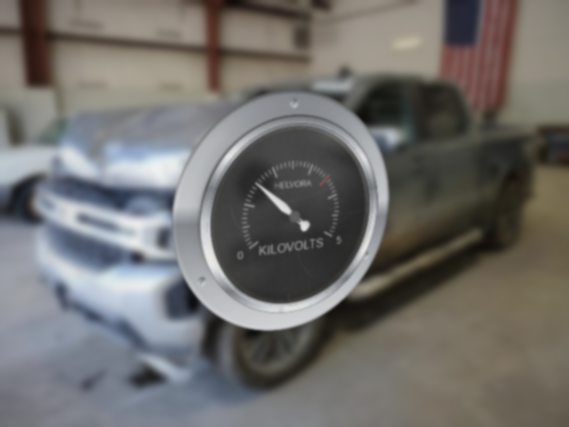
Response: 1.5 kV
